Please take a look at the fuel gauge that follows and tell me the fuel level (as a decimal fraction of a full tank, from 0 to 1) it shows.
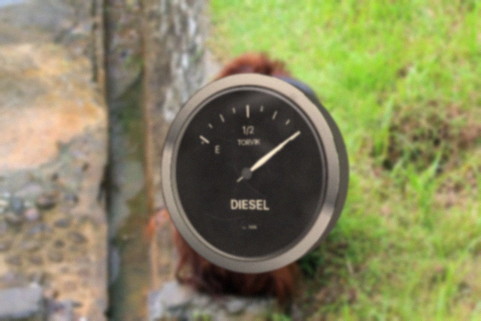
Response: 1
